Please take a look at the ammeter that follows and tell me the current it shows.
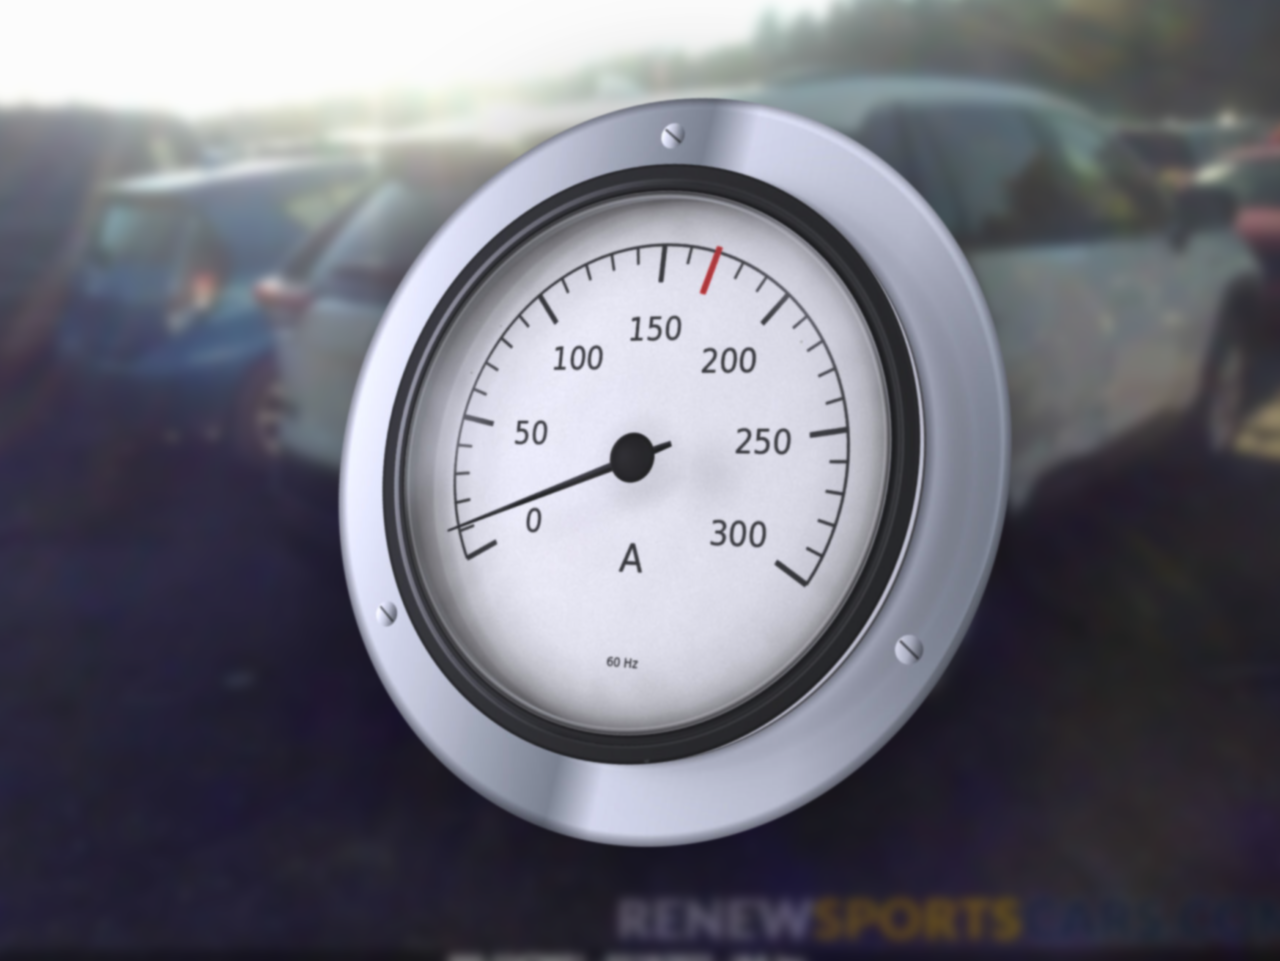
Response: 10 A
